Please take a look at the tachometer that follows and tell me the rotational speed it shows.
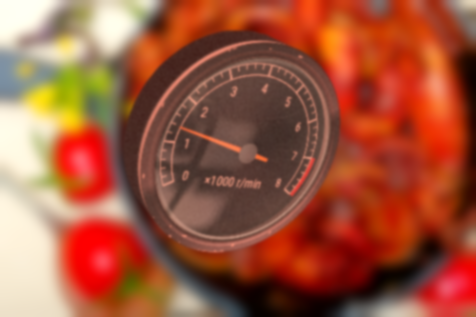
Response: 1400 rpm
